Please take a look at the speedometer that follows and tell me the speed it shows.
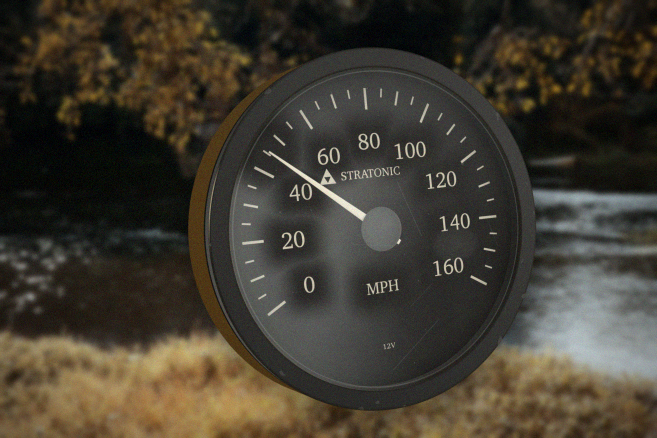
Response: 45 mph
